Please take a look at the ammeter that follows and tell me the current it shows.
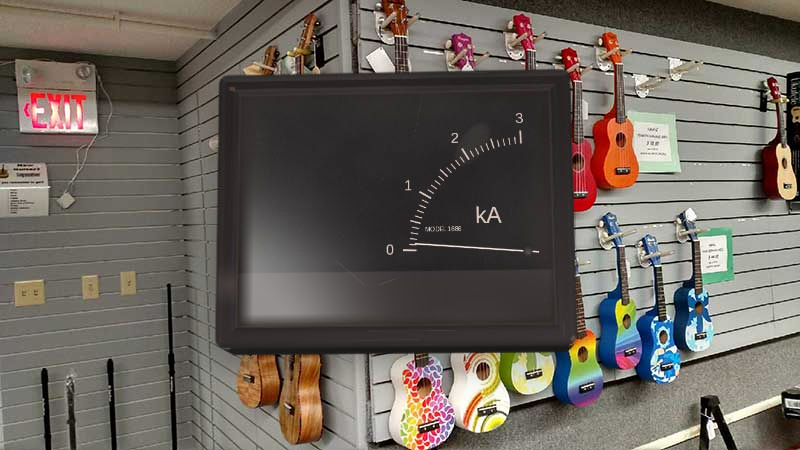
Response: 0.1 kA
